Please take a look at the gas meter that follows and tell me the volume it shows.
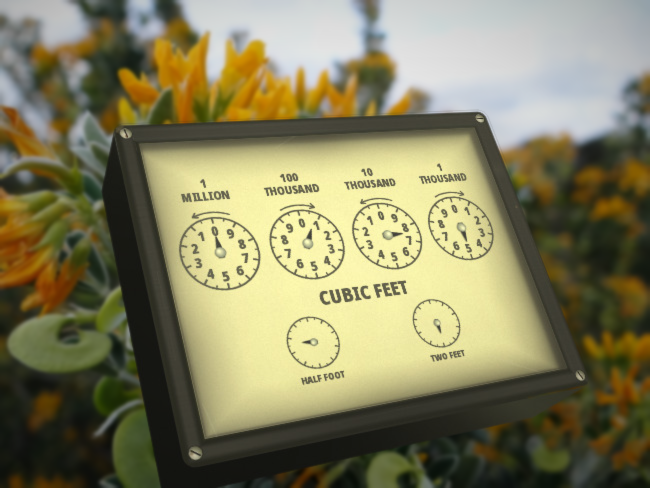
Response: 7500 ft³
